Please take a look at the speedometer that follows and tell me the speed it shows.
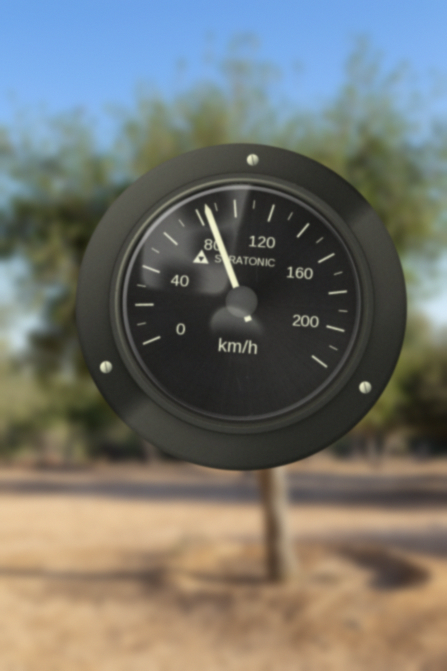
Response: 85 km/h
